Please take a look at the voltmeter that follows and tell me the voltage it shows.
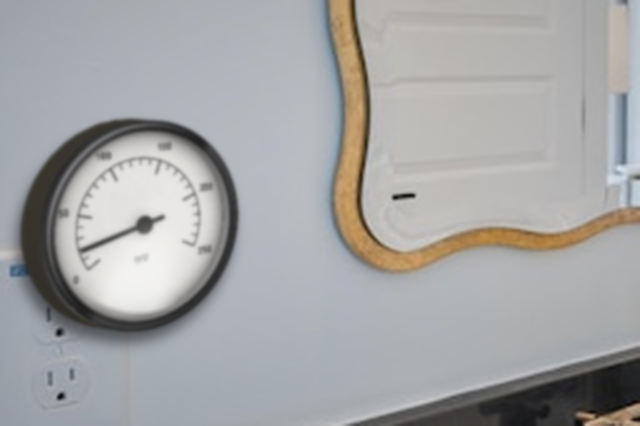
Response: 20 mV
